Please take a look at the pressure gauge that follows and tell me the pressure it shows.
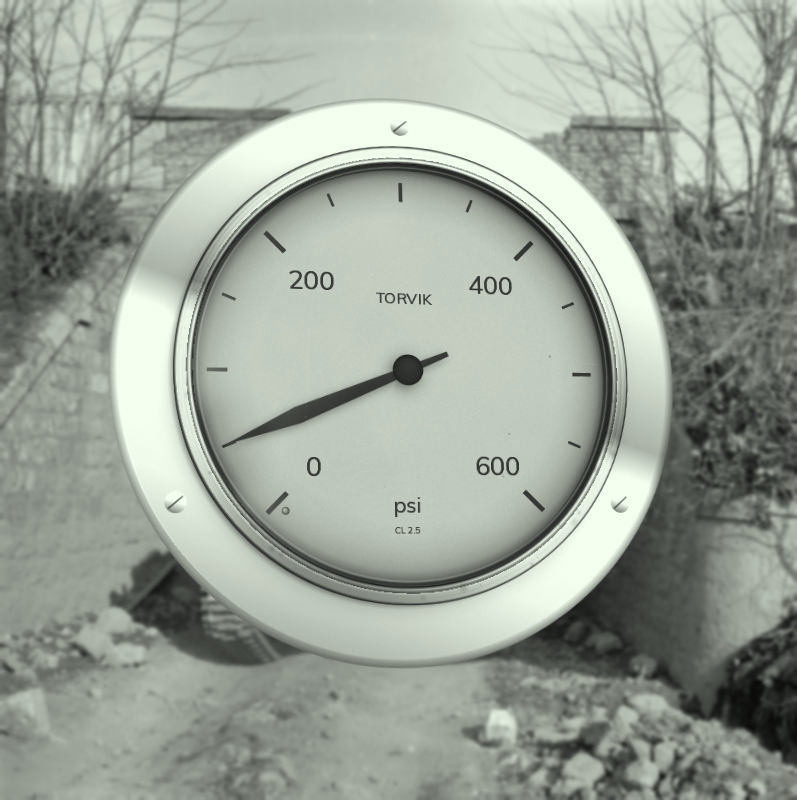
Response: 50 psi
